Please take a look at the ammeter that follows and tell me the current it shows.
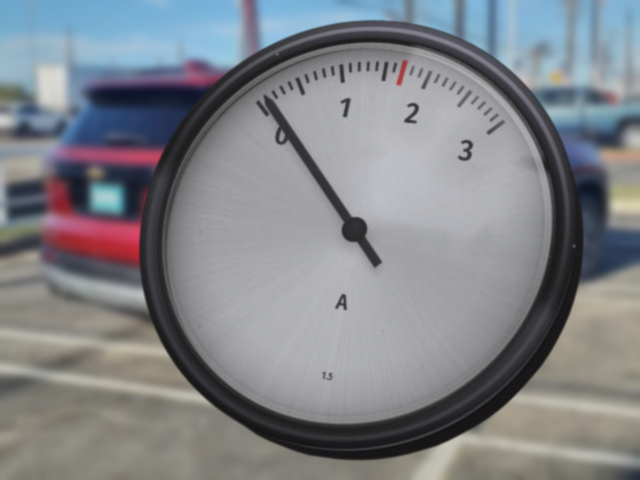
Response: 0.1 A
